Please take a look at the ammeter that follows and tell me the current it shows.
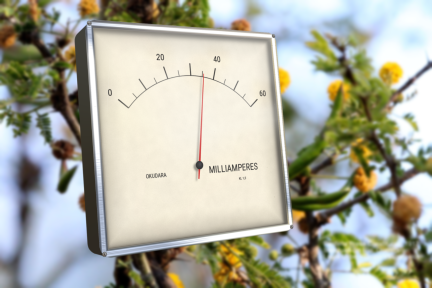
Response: 35 mA
